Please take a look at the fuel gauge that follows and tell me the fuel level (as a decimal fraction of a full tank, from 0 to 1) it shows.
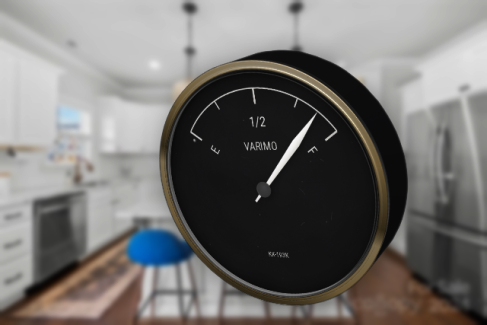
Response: 0.875
